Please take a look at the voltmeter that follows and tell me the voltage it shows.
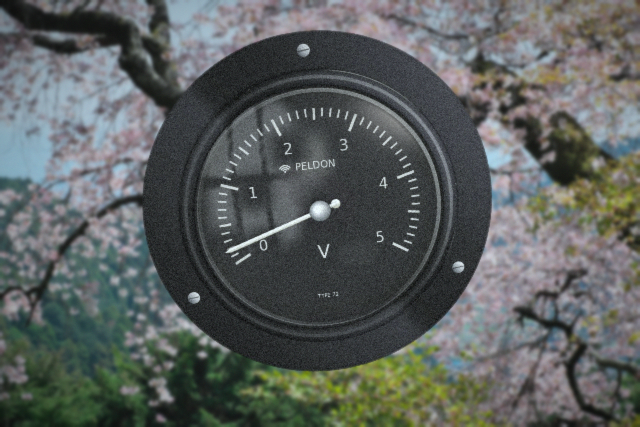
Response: 0.2 V
